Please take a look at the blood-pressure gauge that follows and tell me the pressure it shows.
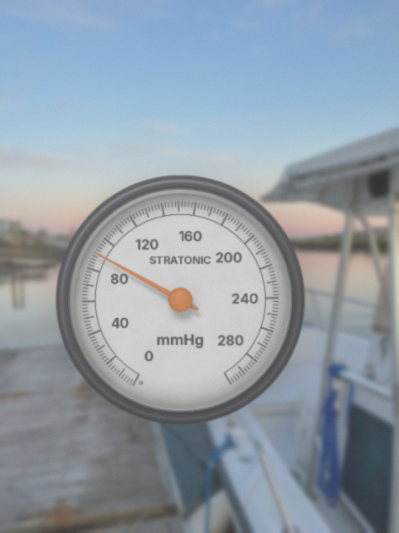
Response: 90 mmHg
